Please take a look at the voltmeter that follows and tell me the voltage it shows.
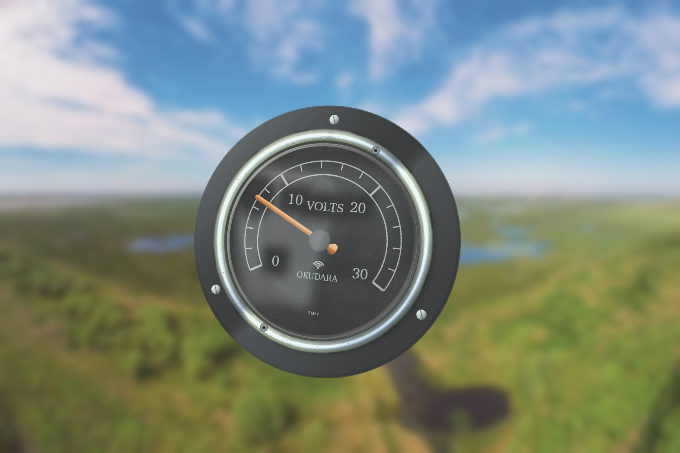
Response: 7 V
